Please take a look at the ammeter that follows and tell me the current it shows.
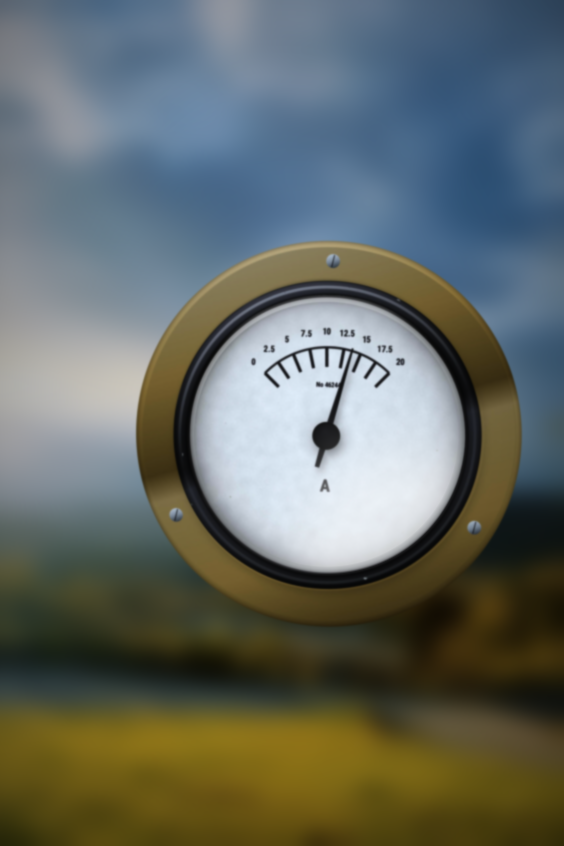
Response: 13.75 A
